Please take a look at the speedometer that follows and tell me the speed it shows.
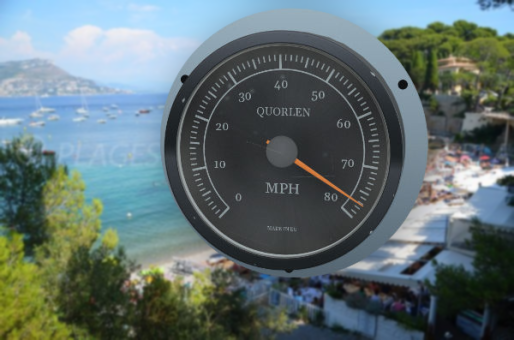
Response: 77 mph
